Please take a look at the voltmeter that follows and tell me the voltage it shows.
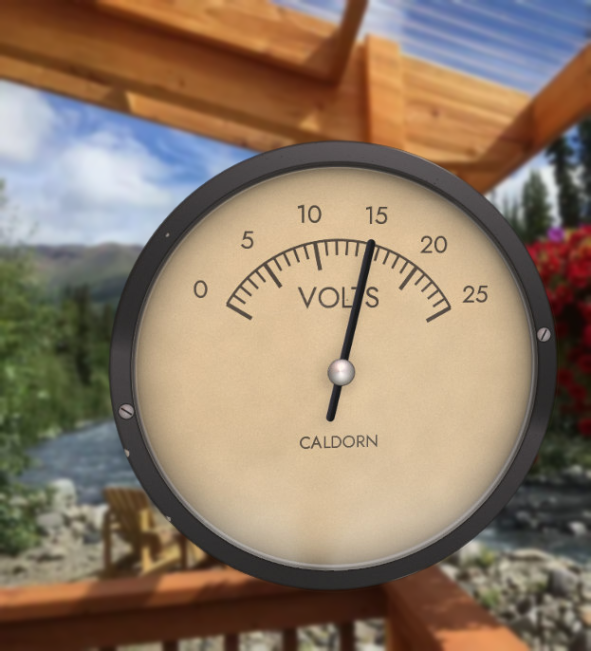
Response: 15 V
